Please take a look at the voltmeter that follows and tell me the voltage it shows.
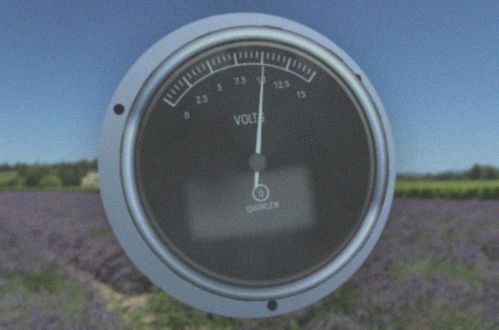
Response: 10 V
